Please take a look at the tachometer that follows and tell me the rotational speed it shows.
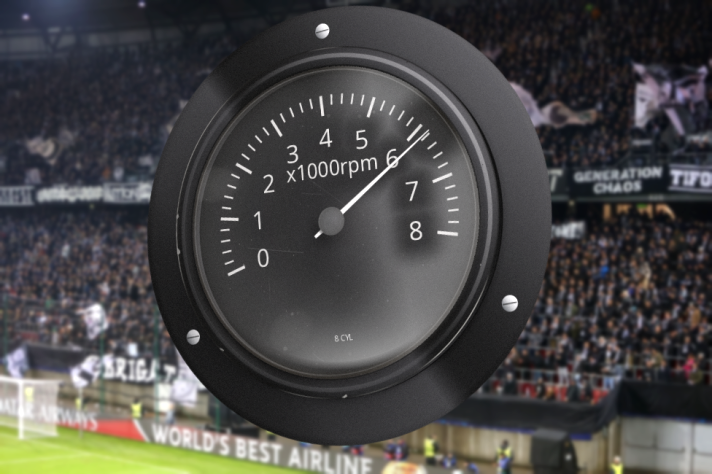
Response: 6200 rpm
